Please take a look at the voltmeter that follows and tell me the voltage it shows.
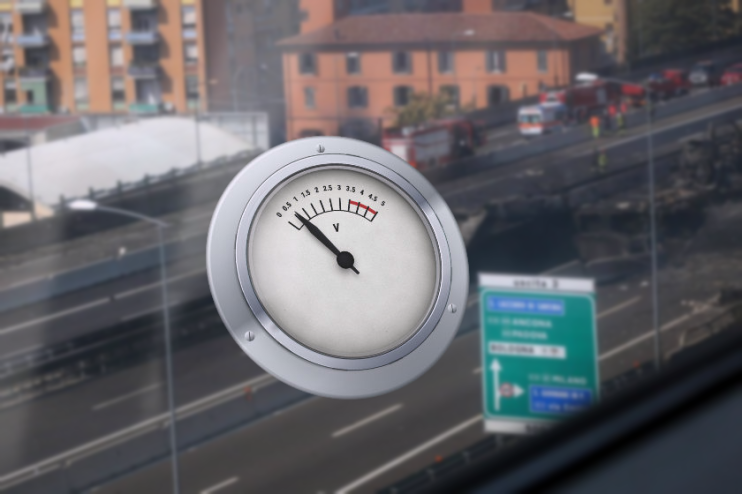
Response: 0.5 V
